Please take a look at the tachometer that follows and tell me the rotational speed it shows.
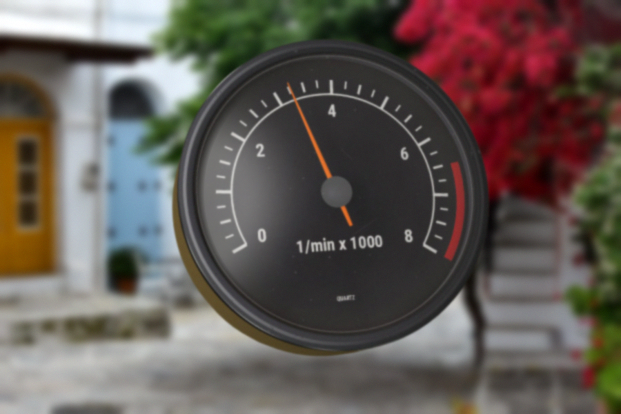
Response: 3250 rpm
